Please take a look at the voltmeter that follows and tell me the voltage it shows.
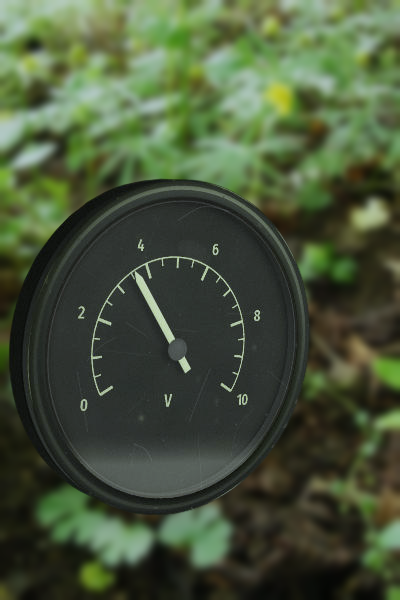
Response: 3.5 V
